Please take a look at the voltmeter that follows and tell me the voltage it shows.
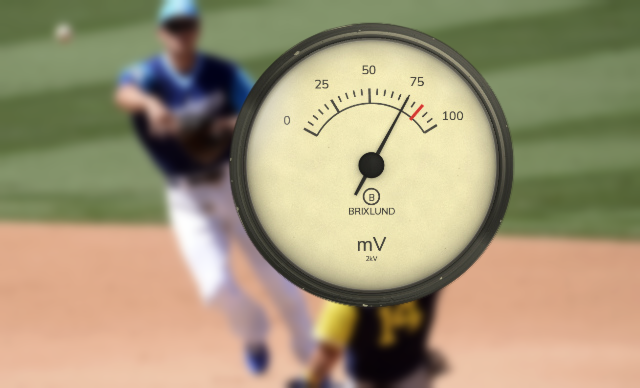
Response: 75 mV
